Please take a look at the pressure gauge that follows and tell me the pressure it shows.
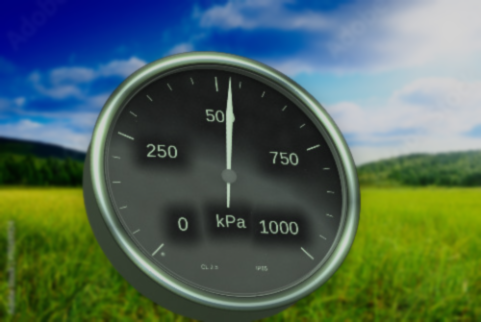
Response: 525 kPa
